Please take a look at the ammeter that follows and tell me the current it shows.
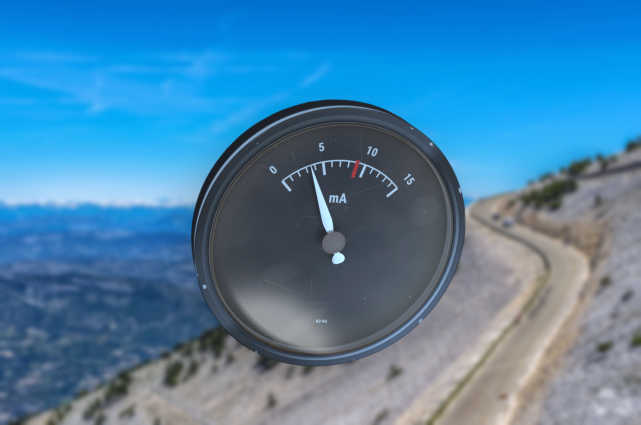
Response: 3.5 mA
